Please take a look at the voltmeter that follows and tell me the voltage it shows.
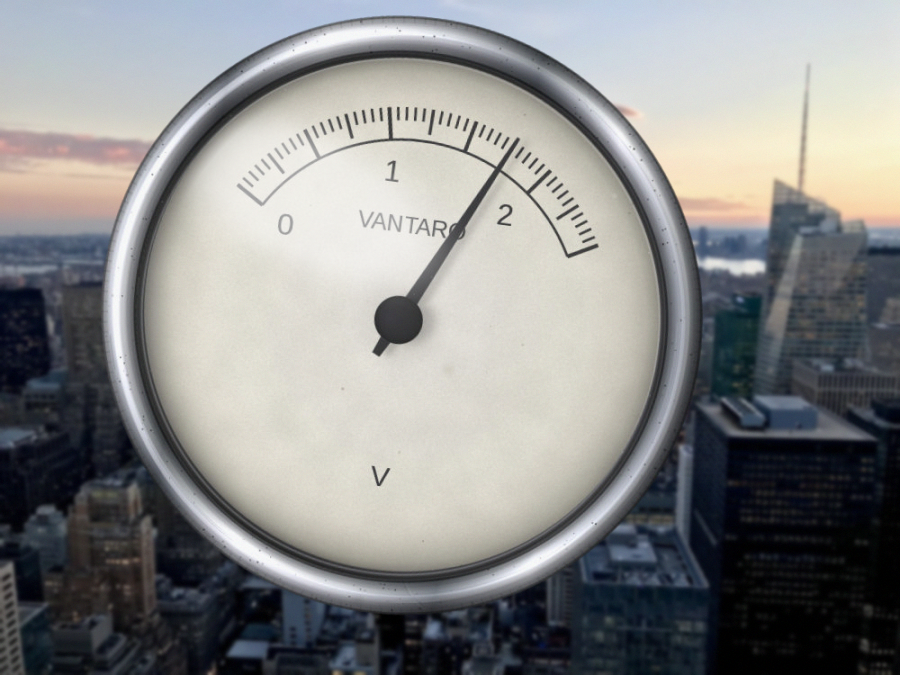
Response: 1.75 V
